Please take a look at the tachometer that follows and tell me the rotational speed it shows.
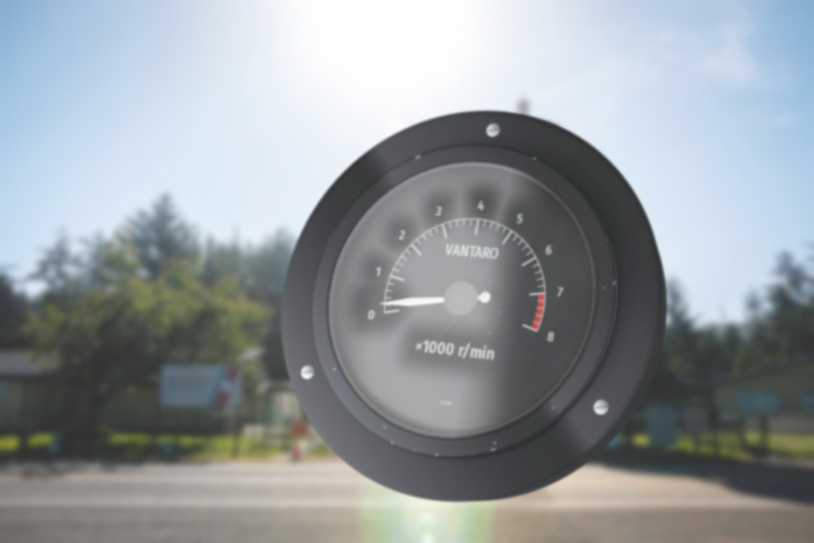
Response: 200 rpm
